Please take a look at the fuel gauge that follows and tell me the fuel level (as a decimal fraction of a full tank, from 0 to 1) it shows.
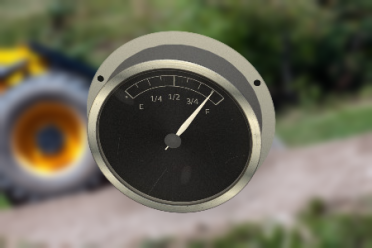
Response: 0.875
